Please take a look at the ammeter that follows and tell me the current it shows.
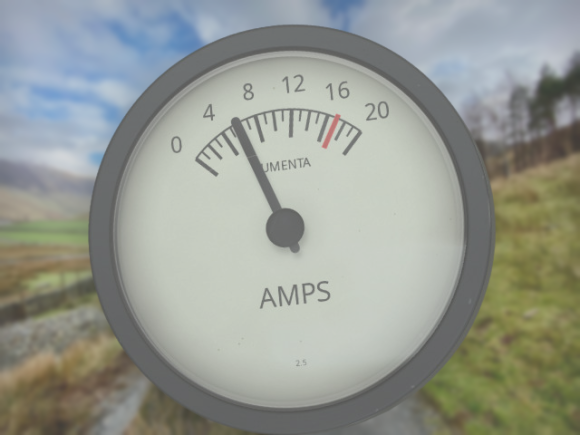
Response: 6 A
